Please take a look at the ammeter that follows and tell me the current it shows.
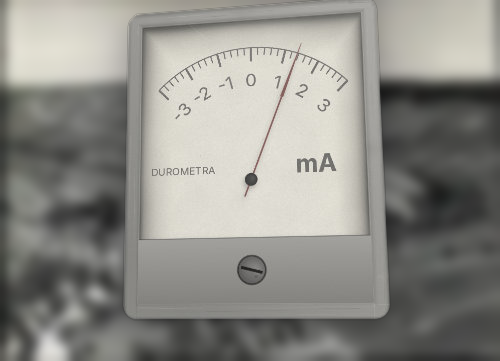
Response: 1.4 mA
